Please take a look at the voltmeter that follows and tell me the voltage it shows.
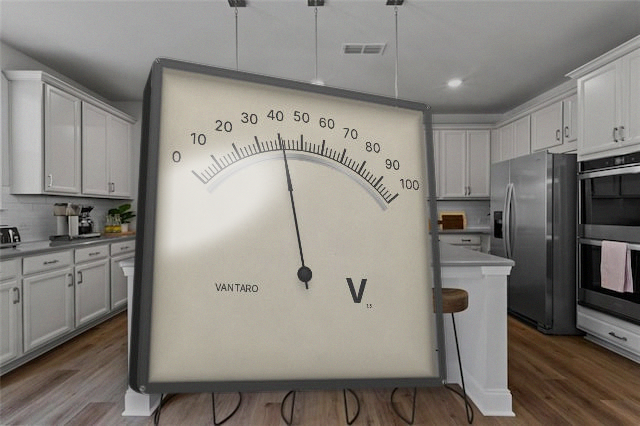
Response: 40 V
